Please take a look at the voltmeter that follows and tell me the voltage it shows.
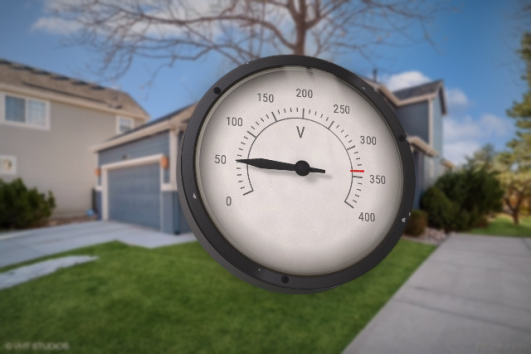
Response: 50 V
